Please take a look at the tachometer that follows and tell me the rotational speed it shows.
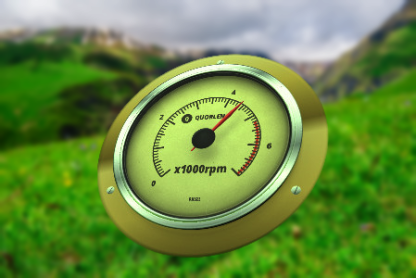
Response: 4500 rpm
